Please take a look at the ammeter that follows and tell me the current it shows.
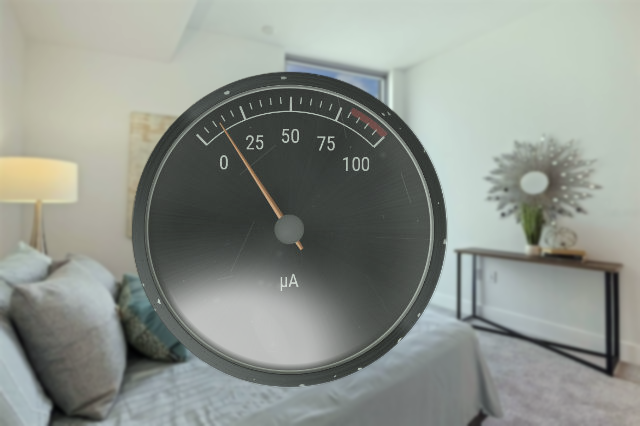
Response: 12.5 µA
